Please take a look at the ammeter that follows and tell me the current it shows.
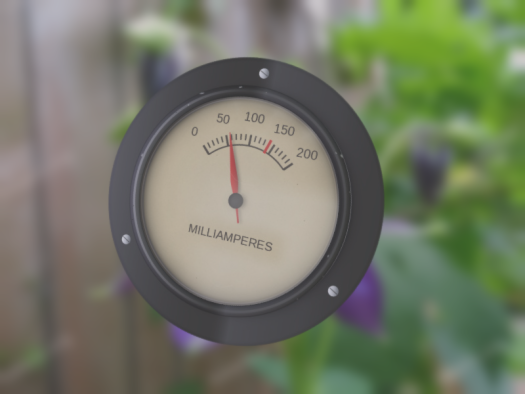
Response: 60 mA
